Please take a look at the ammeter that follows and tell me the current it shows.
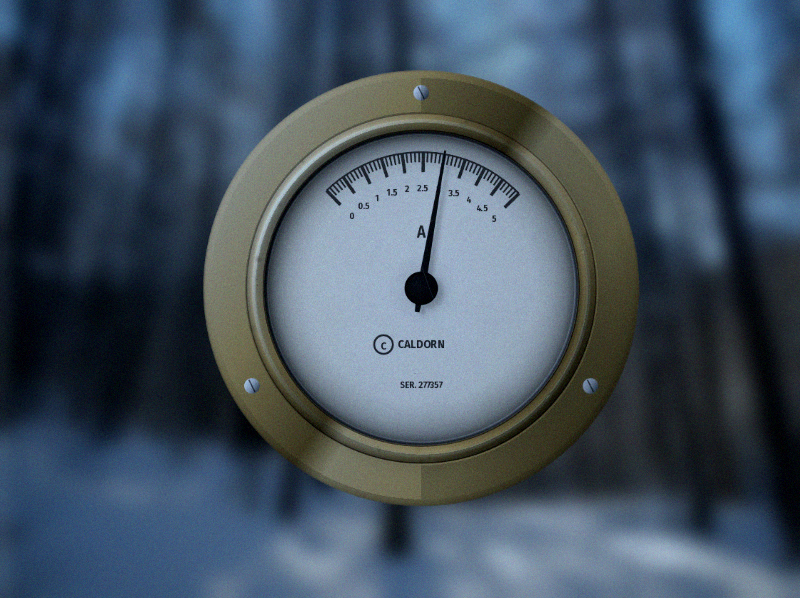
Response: 3 A
